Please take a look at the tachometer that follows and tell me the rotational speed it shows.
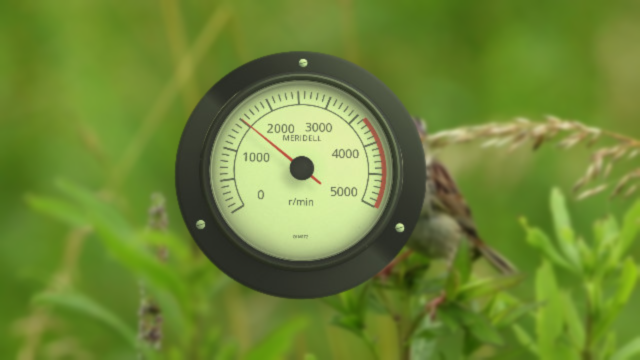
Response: 1500 rpm
